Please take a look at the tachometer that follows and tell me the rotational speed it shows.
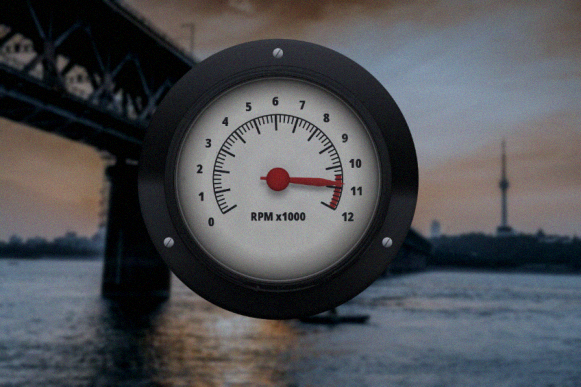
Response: 10800 rpm
